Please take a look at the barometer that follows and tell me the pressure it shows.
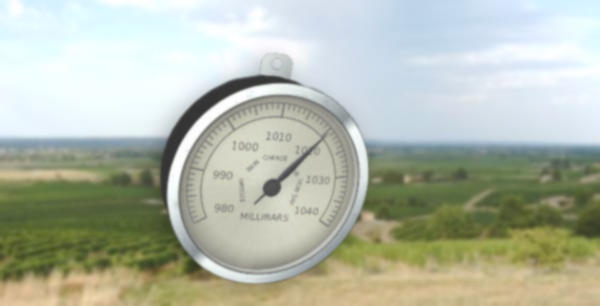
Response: 1020 mbar
